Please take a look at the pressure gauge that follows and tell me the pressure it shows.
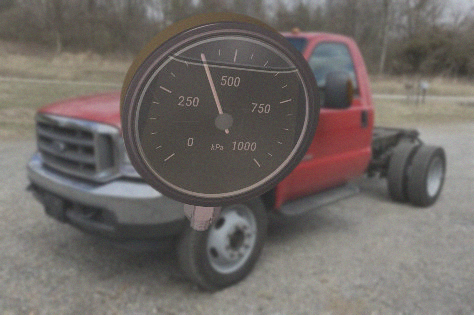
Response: 400 kPa
